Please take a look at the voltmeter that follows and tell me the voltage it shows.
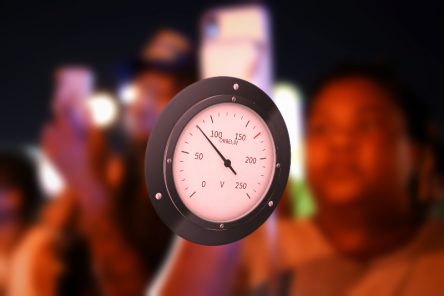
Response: 80 V
